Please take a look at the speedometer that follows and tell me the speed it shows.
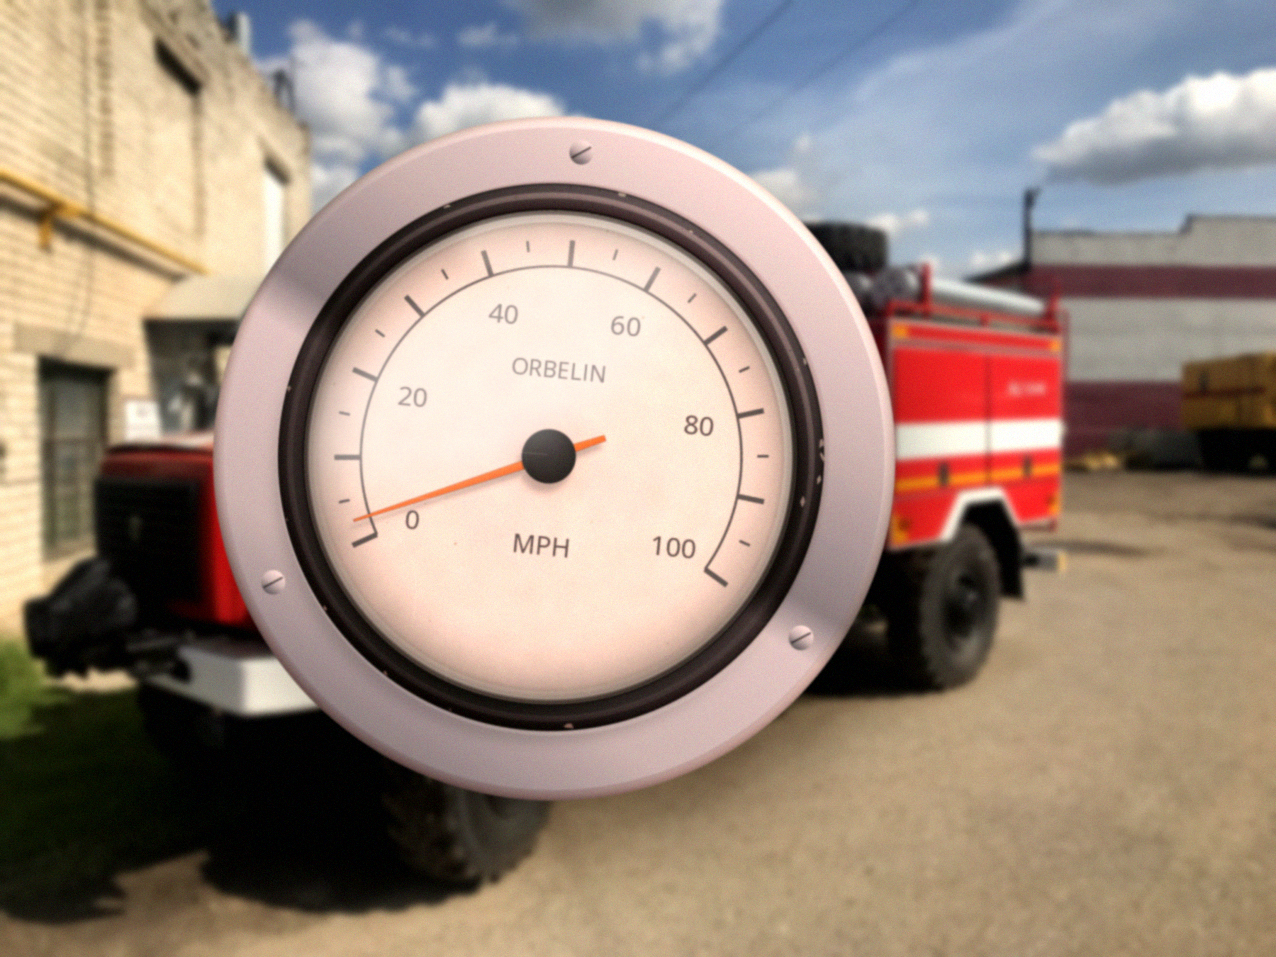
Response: 2.5 mph
